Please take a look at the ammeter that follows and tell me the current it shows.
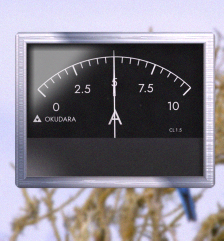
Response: 5 A
